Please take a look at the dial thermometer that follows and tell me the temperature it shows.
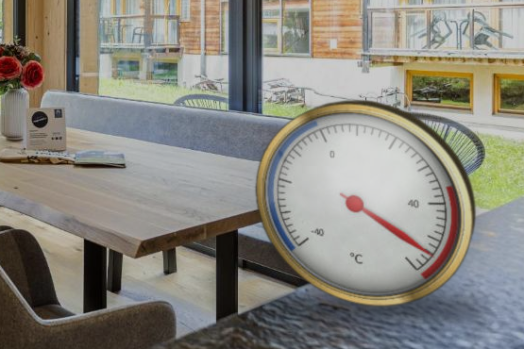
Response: 54 °C
